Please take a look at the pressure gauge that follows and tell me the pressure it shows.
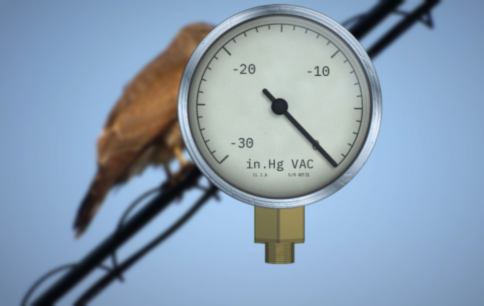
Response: 0 inHg
